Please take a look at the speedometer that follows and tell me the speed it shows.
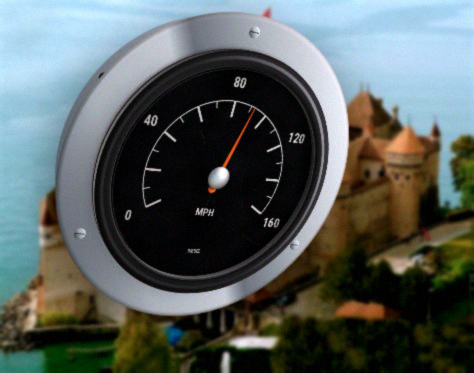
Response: 90 mph
